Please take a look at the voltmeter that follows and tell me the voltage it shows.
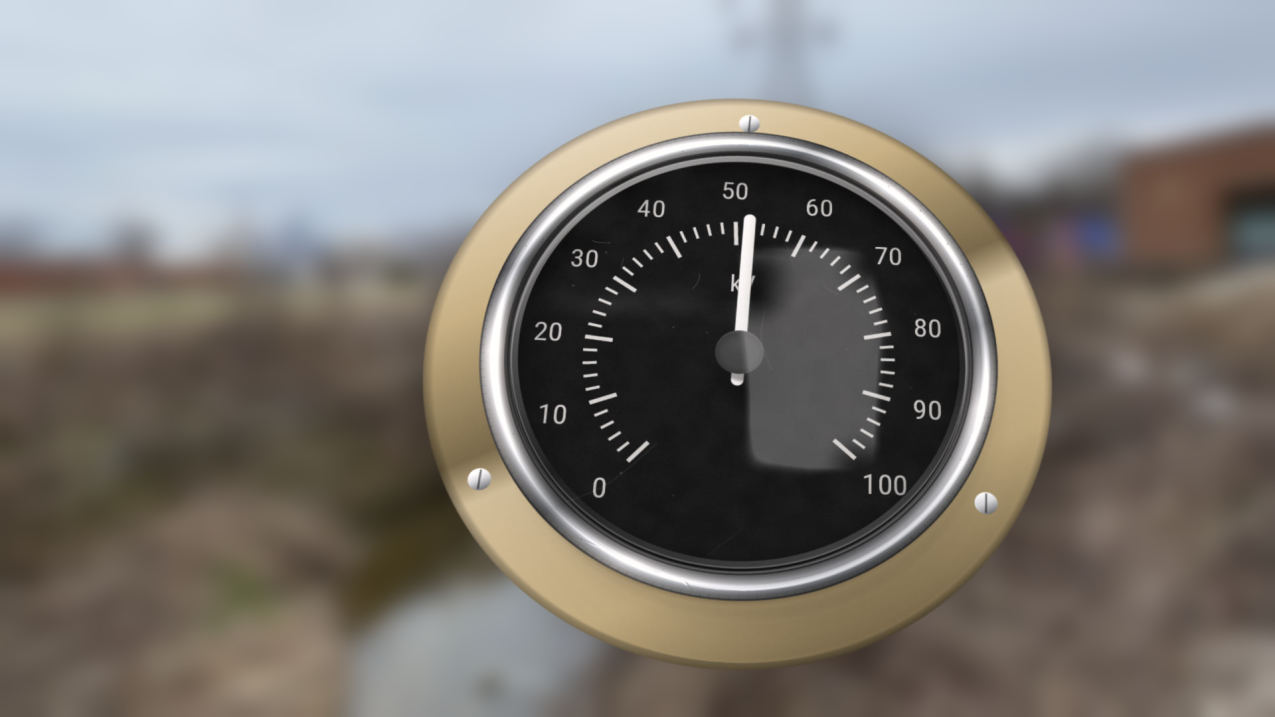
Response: 52 kV
